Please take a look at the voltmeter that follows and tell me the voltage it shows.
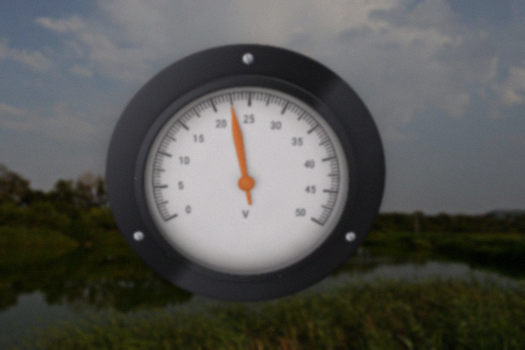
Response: 22.5 V
